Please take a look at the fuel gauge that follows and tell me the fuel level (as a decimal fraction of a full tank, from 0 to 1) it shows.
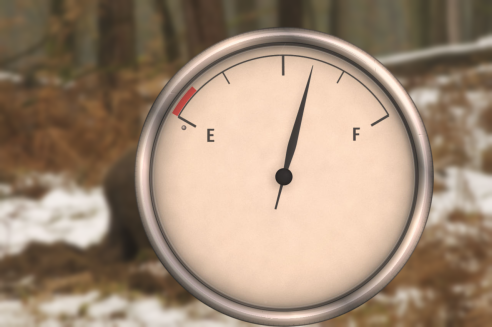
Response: 0.625
